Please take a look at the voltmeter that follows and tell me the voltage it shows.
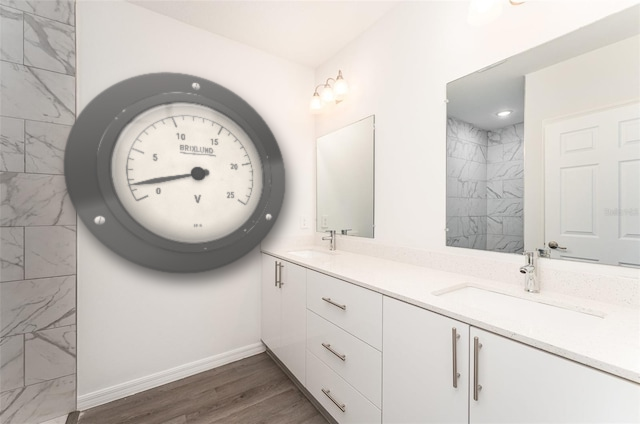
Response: 1.5 V
